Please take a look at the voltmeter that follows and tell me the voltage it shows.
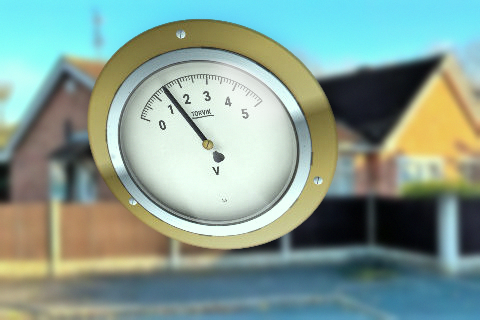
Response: 1.5 V
